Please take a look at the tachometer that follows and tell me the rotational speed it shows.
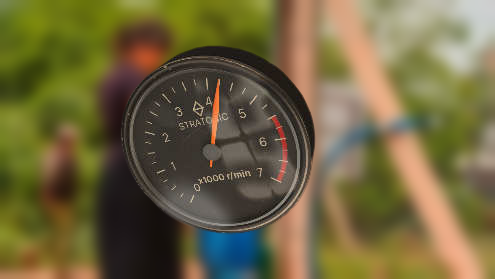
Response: 4250 rpm
